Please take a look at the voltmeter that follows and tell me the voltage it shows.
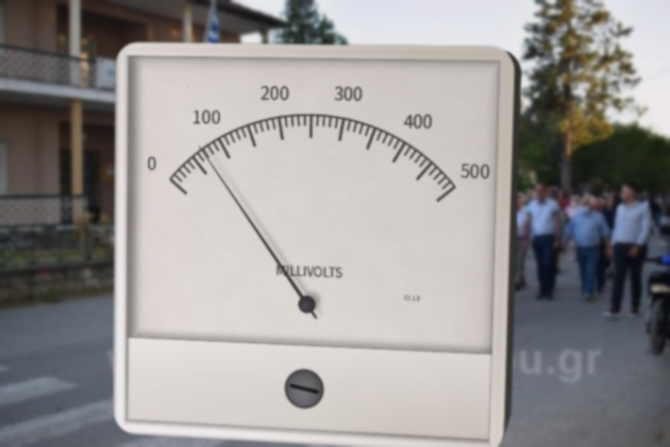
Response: 70 mV
